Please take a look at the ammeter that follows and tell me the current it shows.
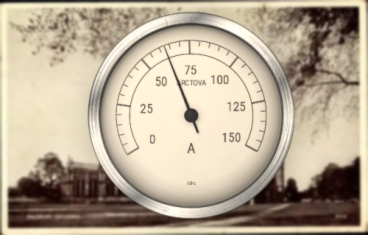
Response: 62.5 A
